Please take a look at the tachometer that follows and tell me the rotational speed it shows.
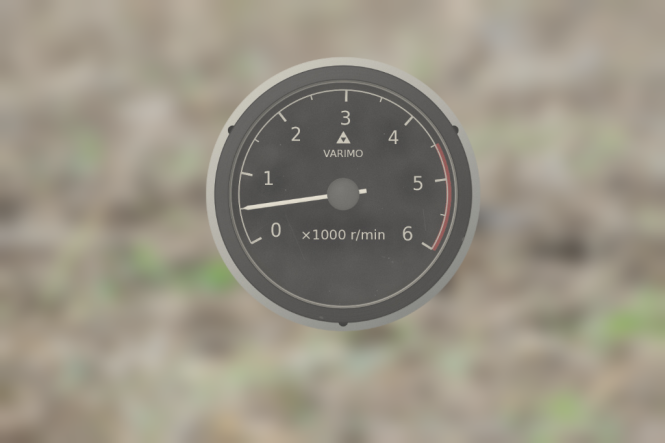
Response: 500 rpm
